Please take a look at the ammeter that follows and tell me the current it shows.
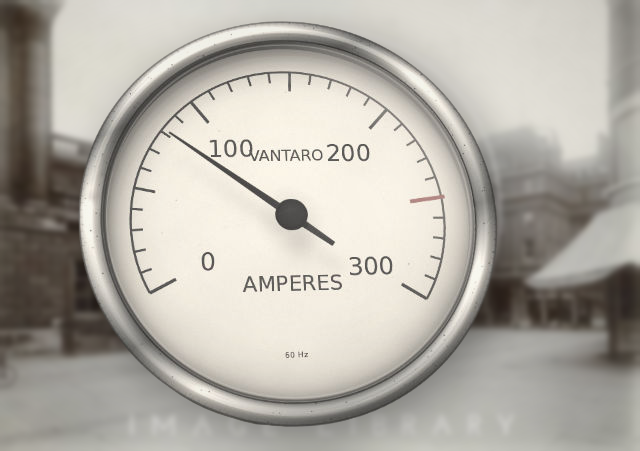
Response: 80 A
